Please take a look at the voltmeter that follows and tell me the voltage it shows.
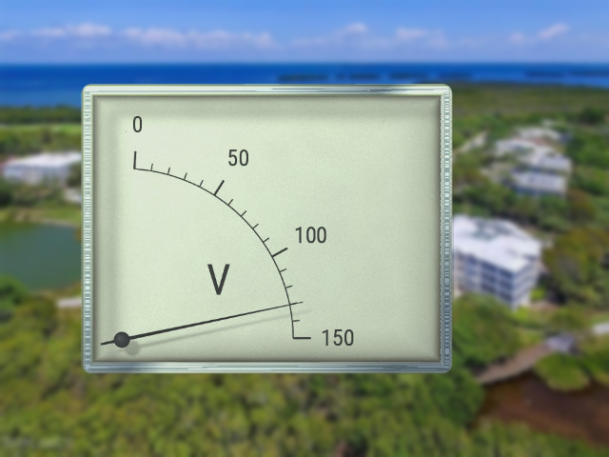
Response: 130 V
